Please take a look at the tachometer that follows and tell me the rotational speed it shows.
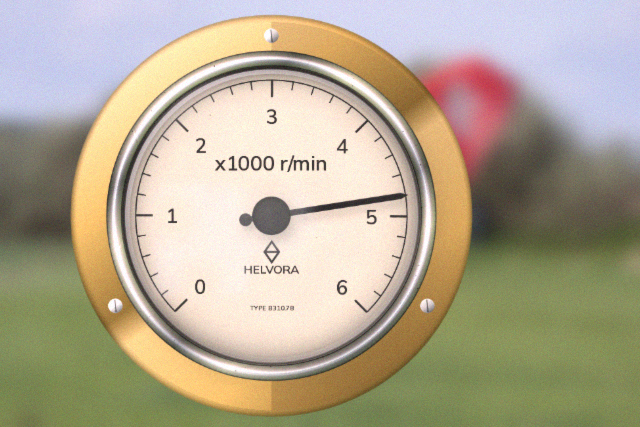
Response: 4800 rpm
